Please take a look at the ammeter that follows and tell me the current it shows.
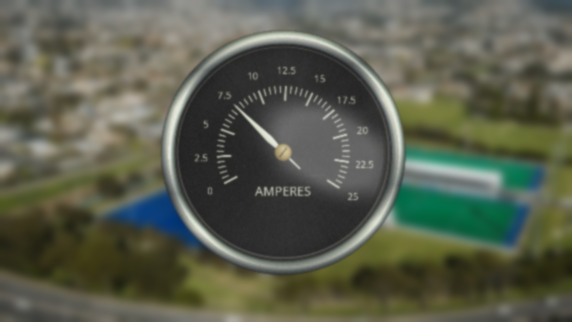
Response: 7.5 A
